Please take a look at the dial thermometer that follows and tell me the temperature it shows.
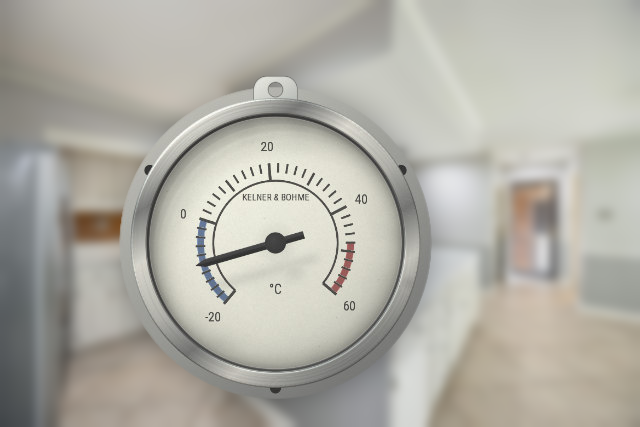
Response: -10 °C
